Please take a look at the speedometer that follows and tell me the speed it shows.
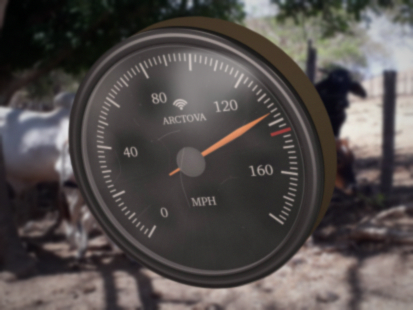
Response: 136 mph
